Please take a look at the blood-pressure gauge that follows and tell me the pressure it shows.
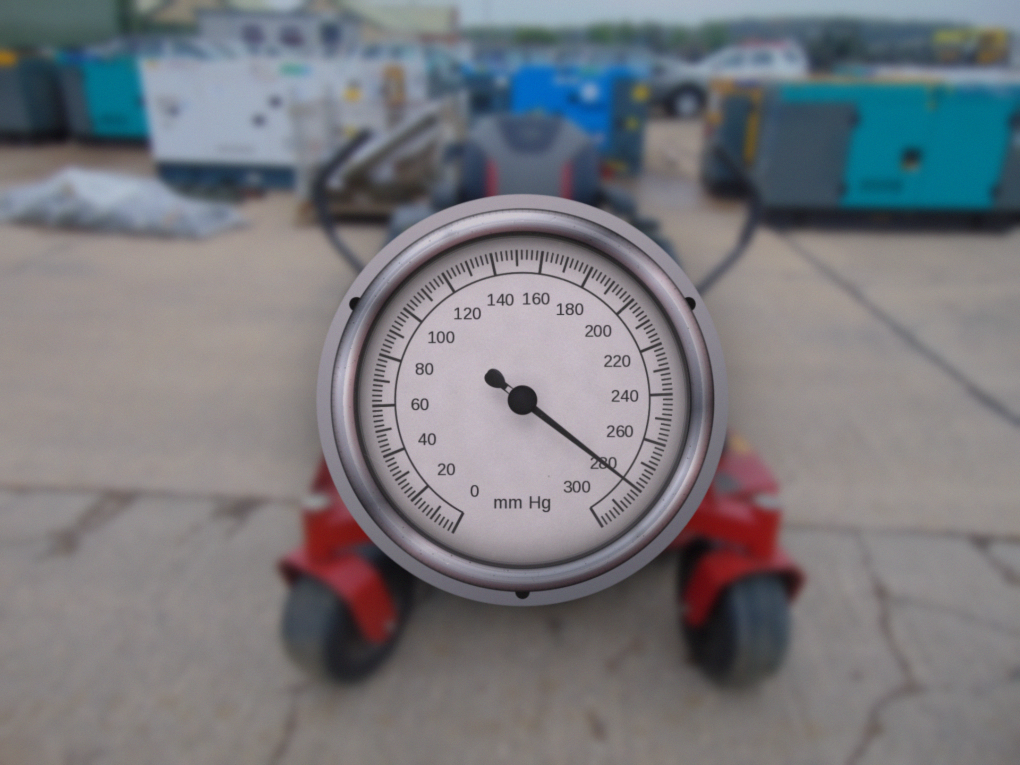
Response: 280 mmHg
